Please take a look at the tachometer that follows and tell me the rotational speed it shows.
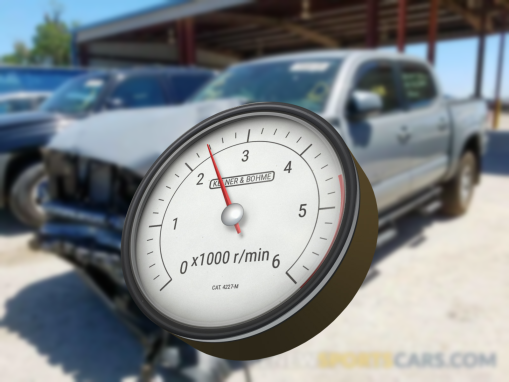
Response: 2400 rpm
